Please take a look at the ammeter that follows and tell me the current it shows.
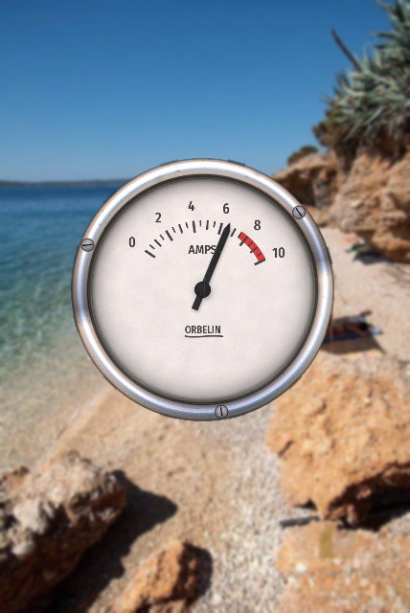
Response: 6.5 A
